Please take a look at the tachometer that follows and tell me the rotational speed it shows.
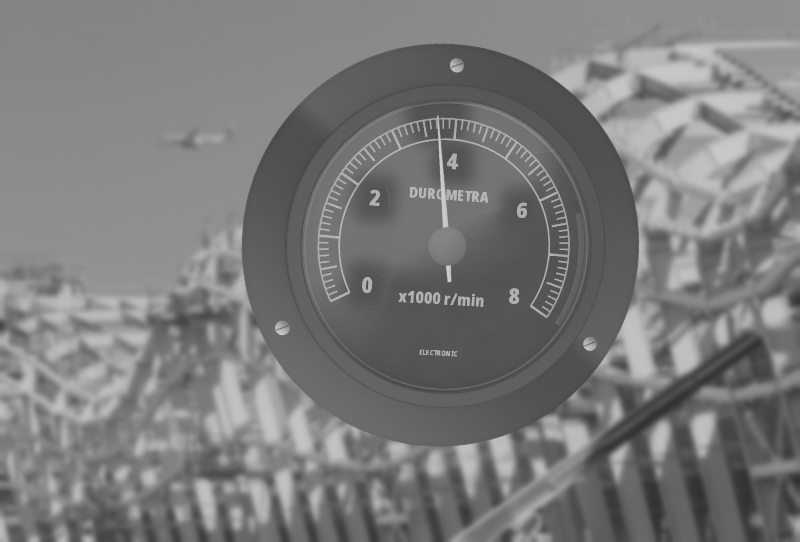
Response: 3700 rpm
